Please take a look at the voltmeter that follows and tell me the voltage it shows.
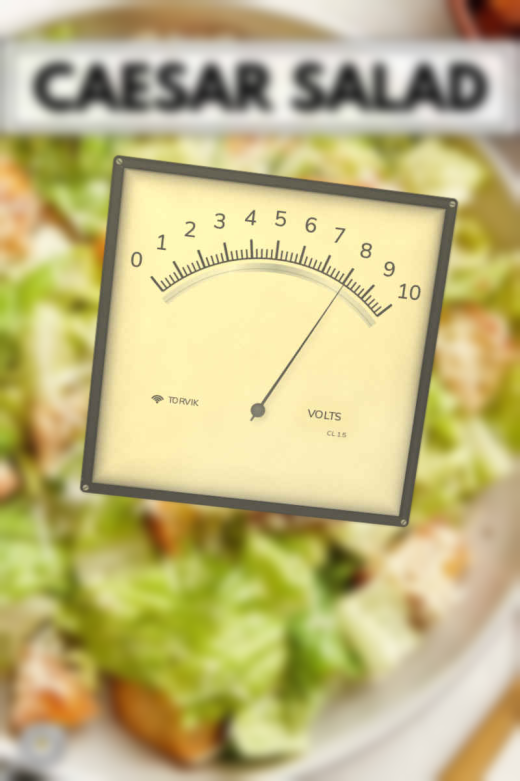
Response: 8 V
